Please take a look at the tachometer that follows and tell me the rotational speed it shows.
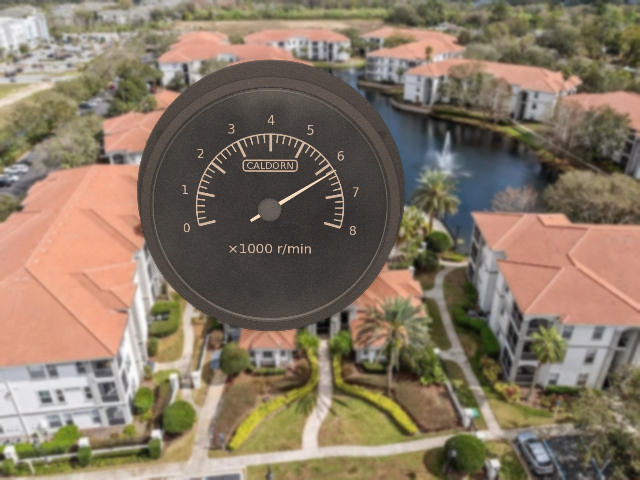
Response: 6200 rpm
